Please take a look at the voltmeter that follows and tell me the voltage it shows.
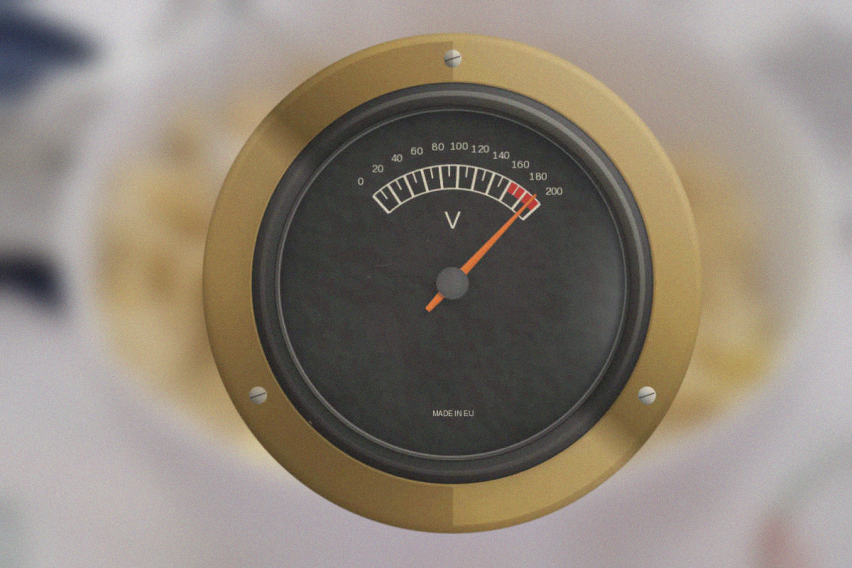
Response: 190 V
